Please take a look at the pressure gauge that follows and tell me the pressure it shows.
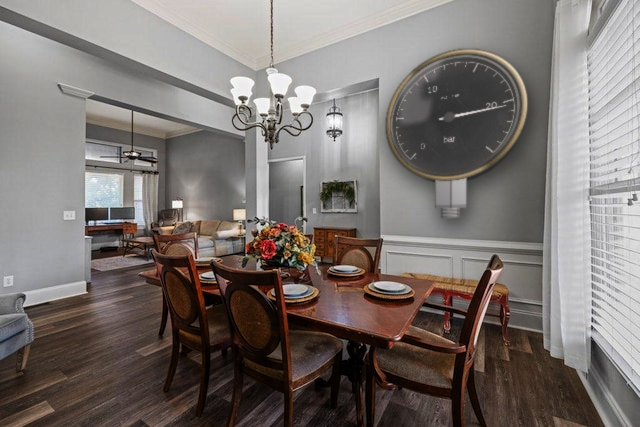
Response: 20.5 bar
